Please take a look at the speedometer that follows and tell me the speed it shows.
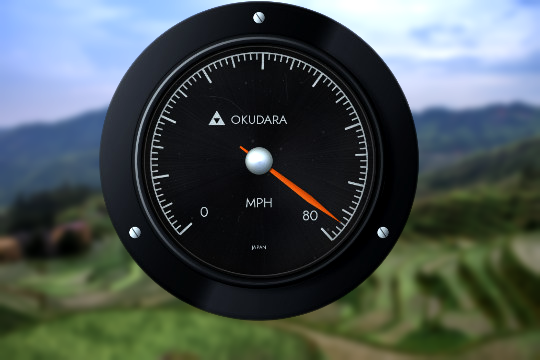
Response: 77 mph
